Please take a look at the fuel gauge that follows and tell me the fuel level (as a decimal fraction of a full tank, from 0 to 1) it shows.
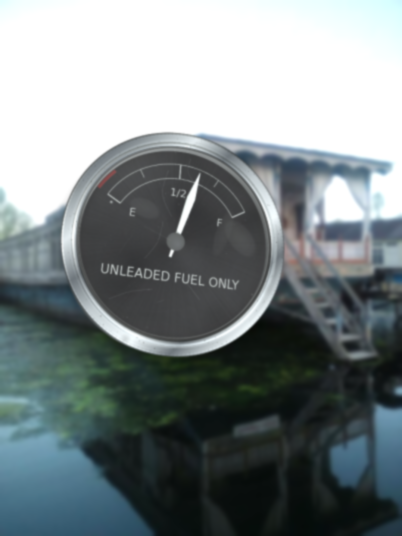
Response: 0.625
